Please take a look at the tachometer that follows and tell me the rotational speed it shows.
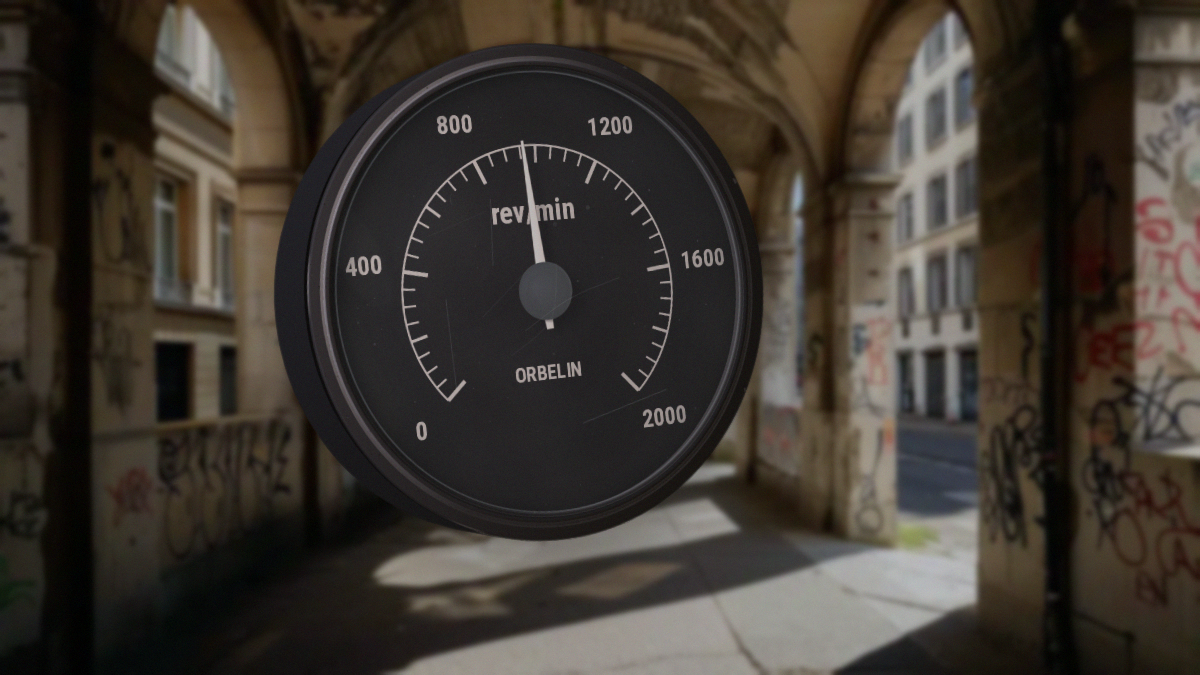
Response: 950 rpm
